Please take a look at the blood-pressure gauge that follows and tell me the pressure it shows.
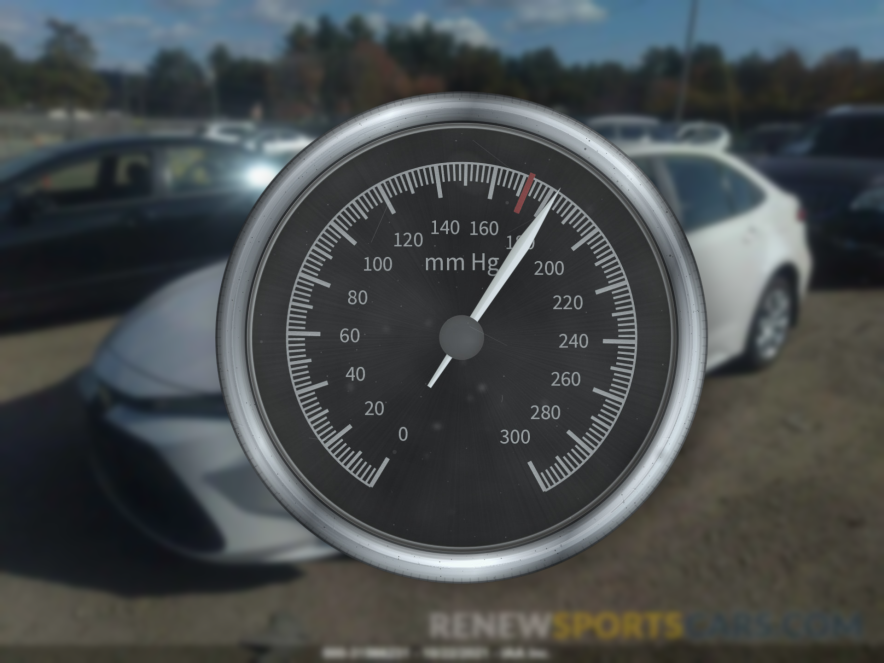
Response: 182 mmHg
